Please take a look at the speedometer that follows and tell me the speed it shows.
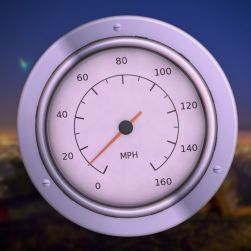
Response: 10 mph
